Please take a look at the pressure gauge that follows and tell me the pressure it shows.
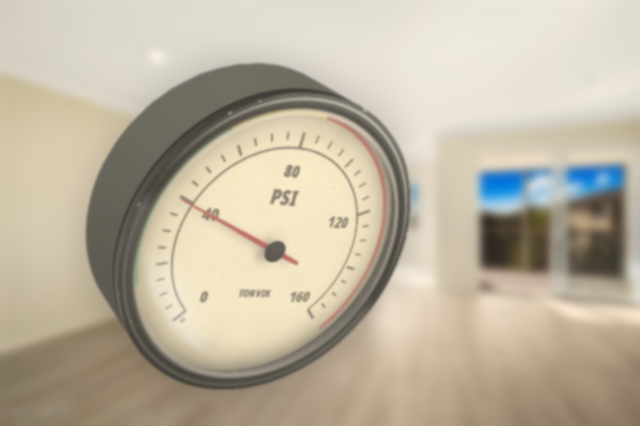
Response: 40 psi
